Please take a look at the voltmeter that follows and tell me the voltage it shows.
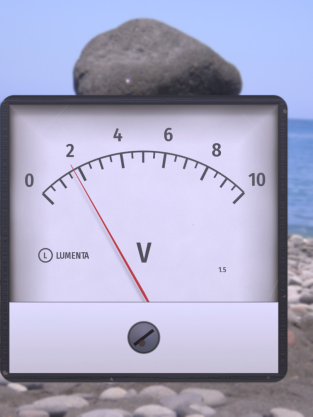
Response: 1.75 V
